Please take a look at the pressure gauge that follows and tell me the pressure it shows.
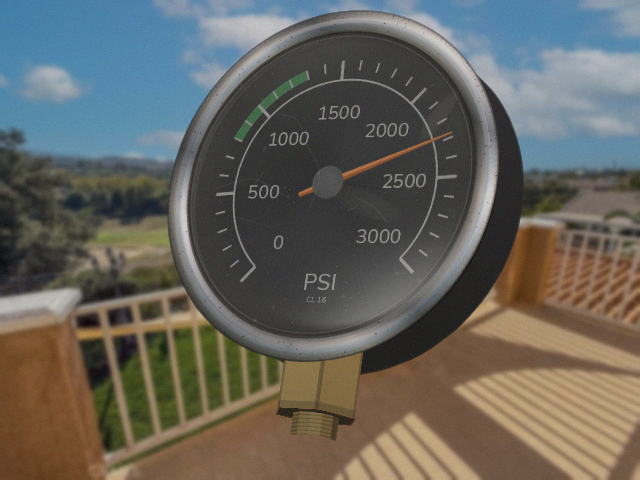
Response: 2300 psi
